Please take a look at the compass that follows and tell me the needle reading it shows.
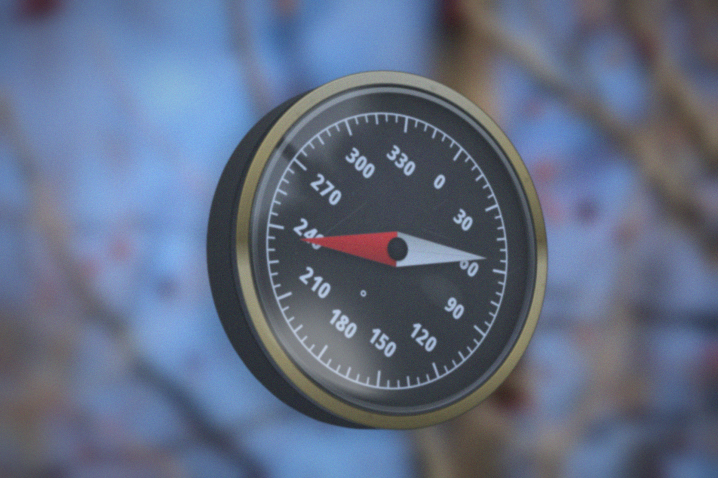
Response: 235 °
